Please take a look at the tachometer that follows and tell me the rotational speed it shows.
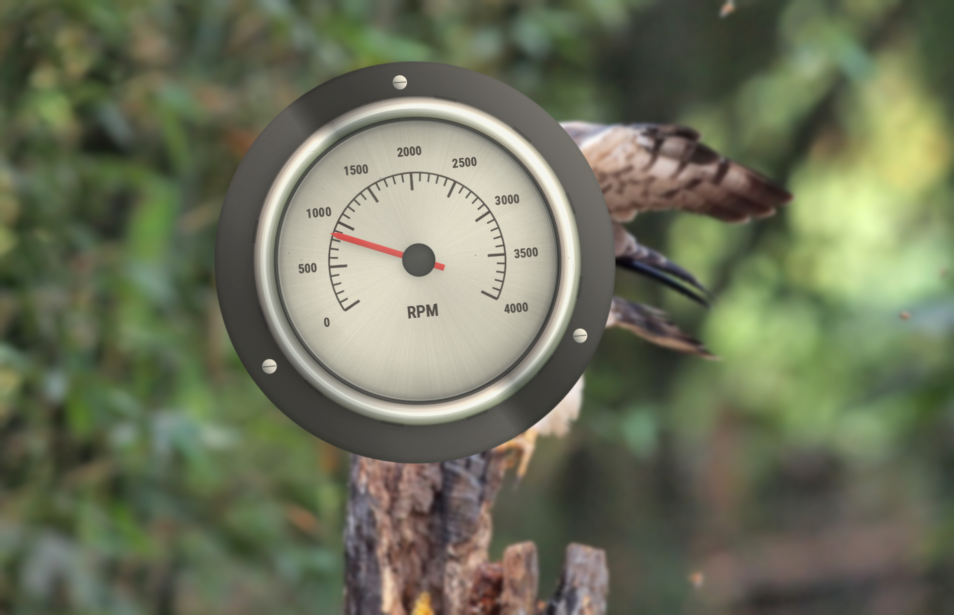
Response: 850 rpm
